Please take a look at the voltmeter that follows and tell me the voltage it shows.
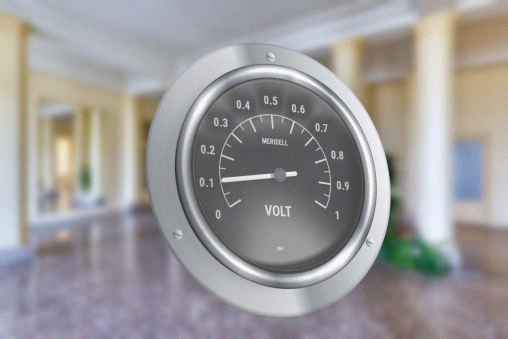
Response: 0.1 V
